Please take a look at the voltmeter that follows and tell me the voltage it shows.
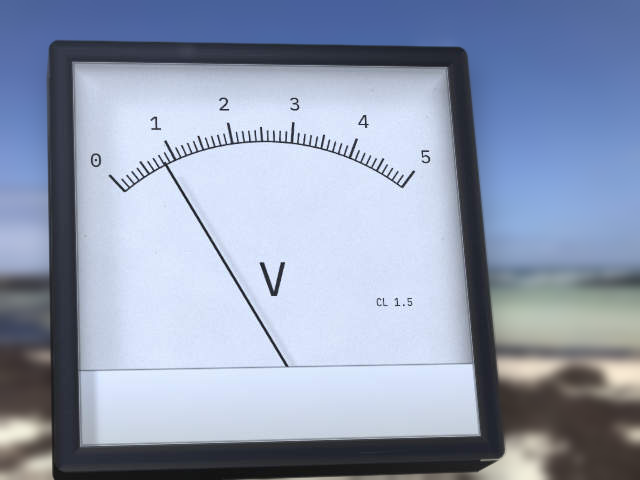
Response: 0.8 V
